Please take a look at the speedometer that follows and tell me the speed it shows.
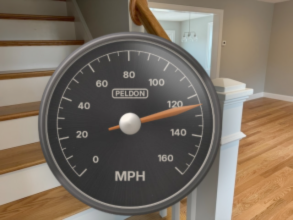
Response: 125 mph
